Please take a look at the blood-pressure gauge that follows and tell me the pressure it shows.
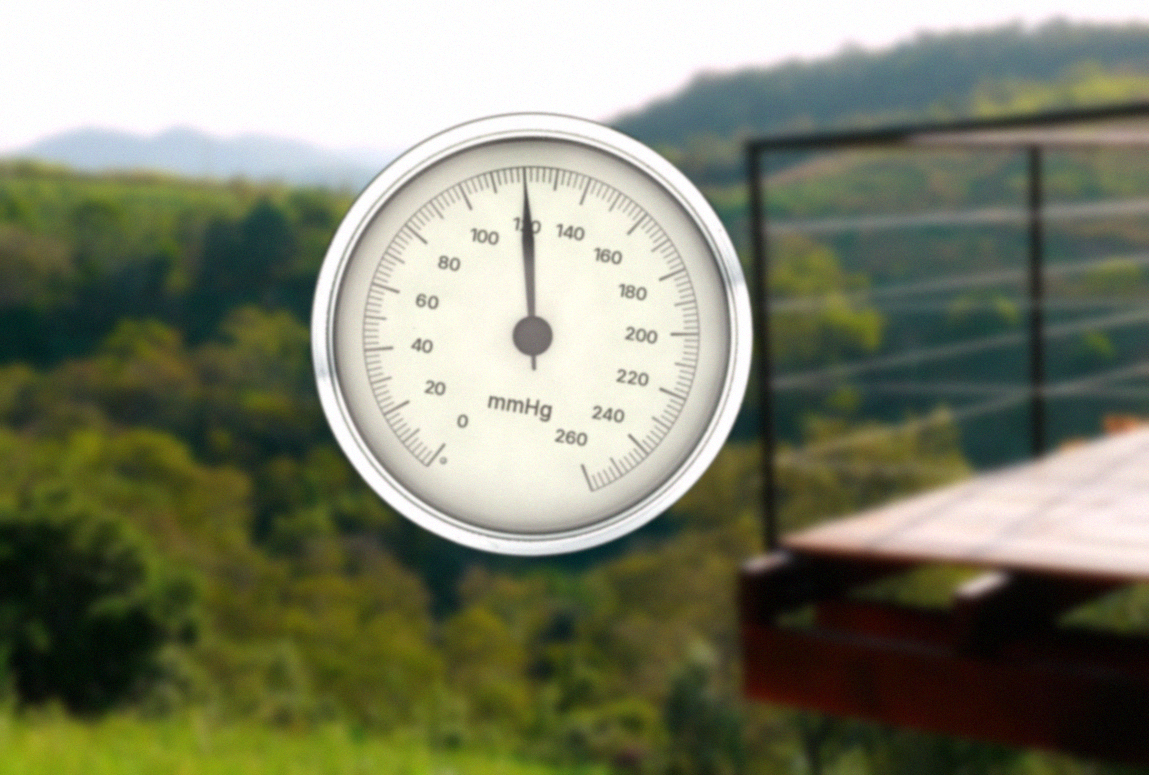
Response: 120 mmHg
